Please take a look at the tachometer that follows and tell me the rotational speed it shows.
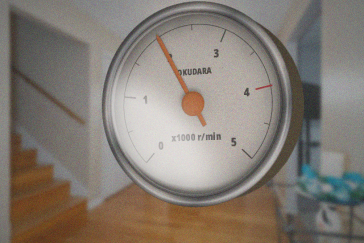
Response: 2000 rpm
